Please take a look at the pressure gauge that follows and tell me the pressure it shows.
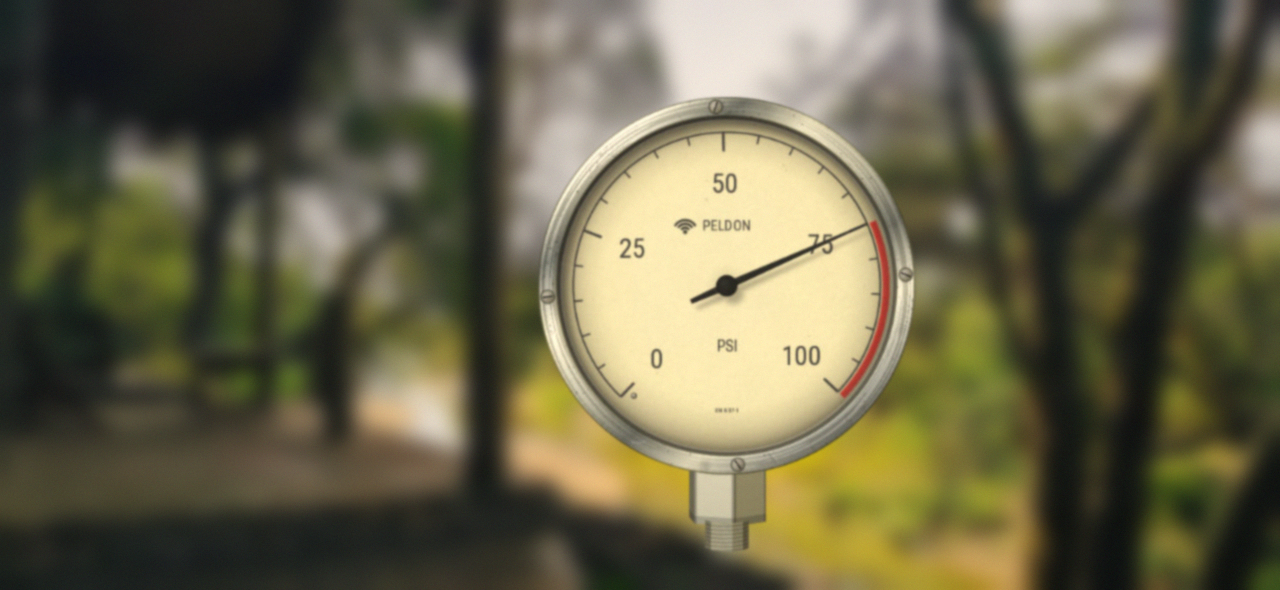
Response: 75 psi
